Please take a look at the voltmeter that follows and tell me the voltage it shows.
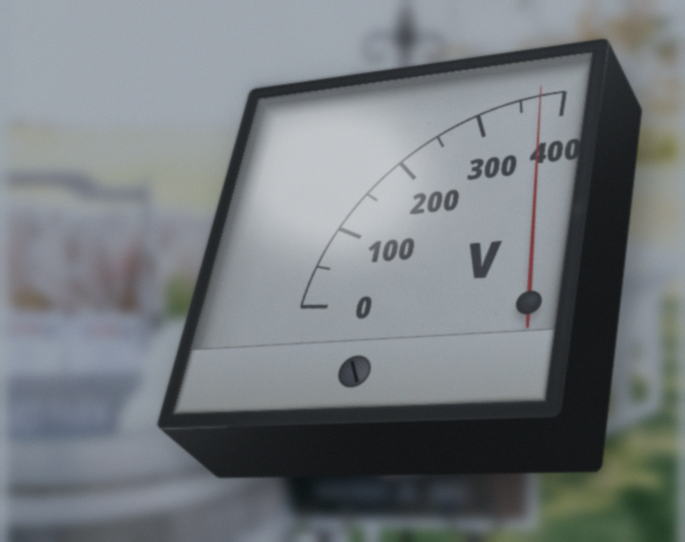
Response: 375 V
